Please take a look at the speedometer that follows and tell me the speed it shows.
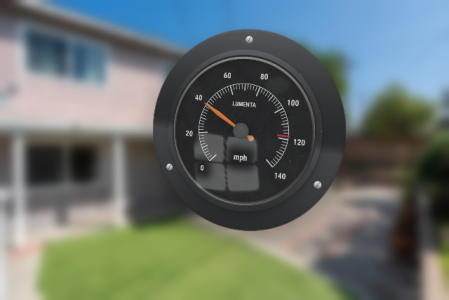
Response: 40 mph
